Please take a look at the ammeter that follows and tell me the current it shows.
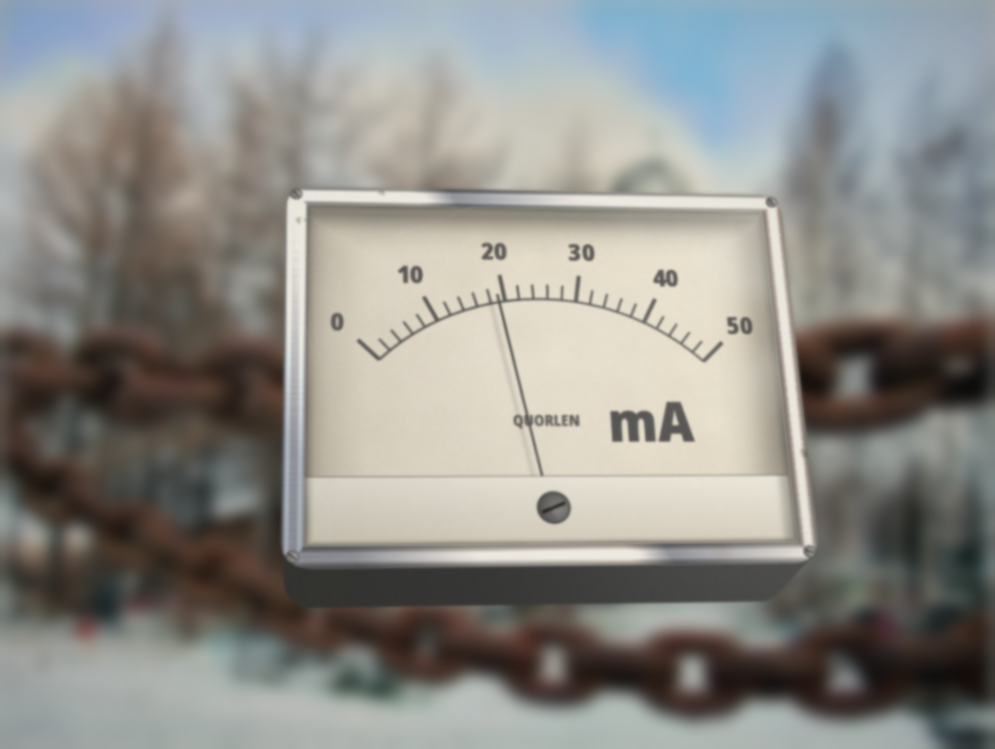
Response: 19 mA
